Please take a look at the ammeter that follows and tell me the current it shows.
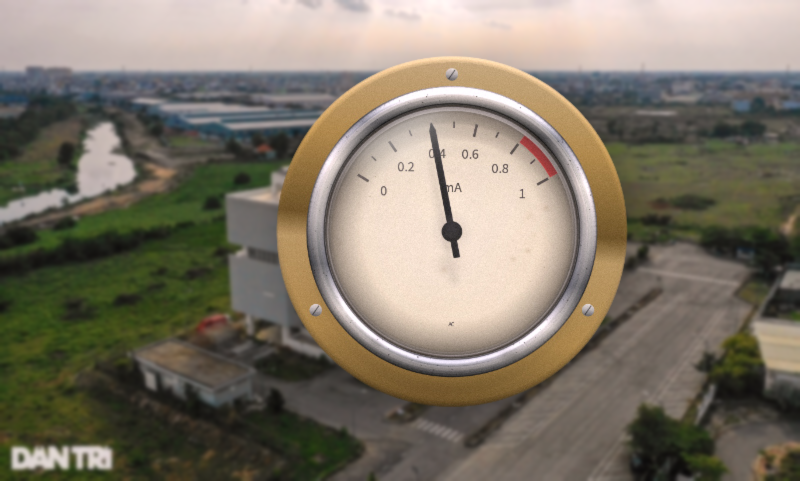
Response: 0.4 mA
